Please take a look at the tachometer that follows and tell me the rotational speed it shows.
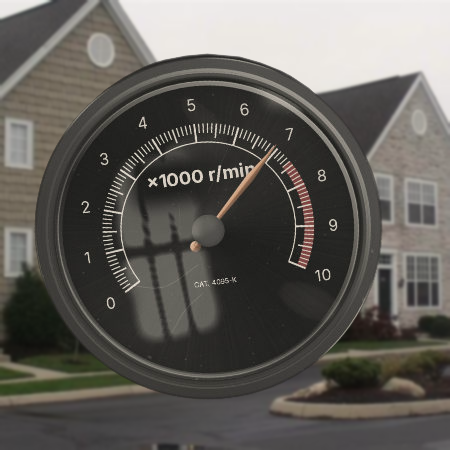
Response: 6900 rpm
